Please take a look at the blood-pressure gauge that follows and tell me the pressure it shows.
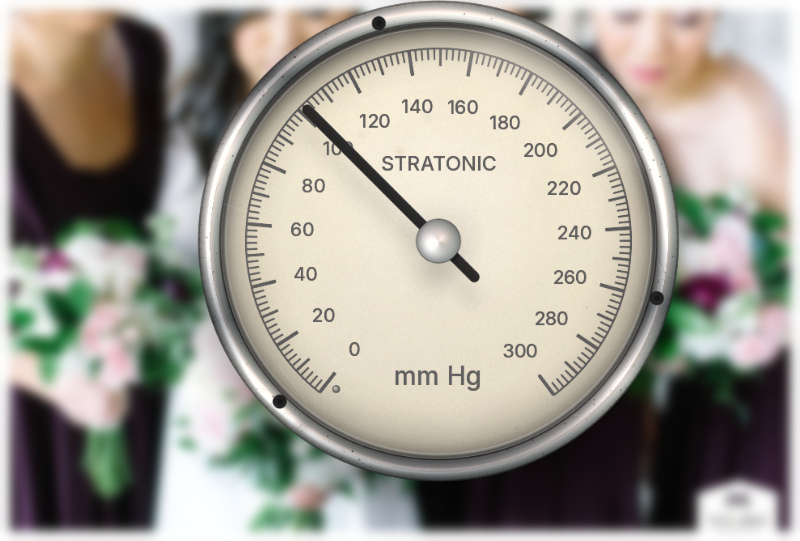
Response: 102 mmHg
